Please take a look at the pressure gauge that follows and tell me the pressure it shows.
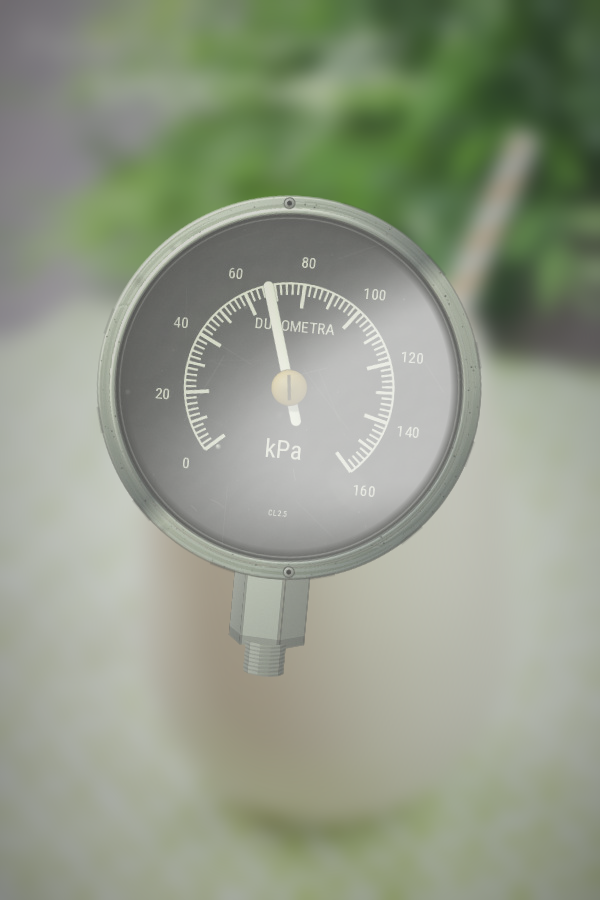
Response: 68 kPa
